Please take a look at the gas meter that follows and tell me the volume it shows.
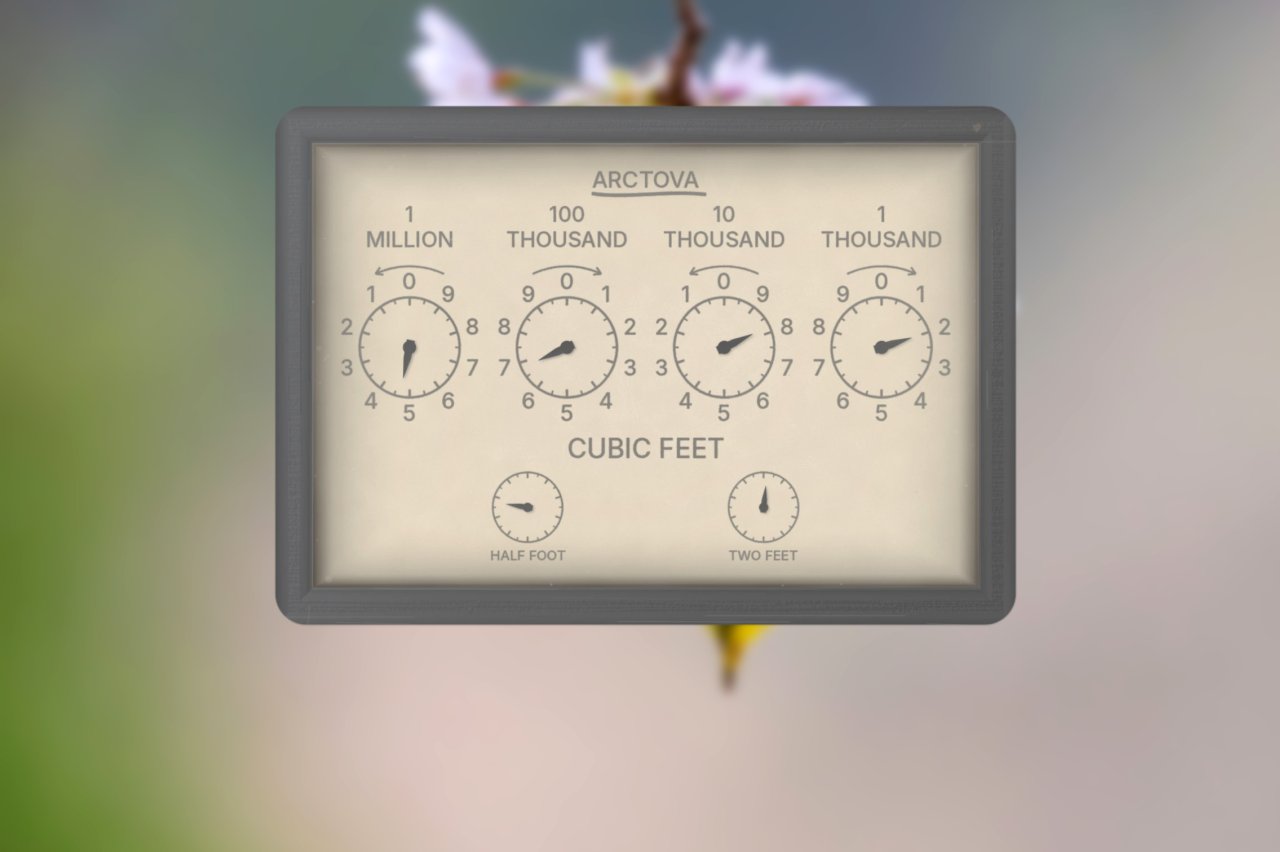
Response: 468200 ft³
